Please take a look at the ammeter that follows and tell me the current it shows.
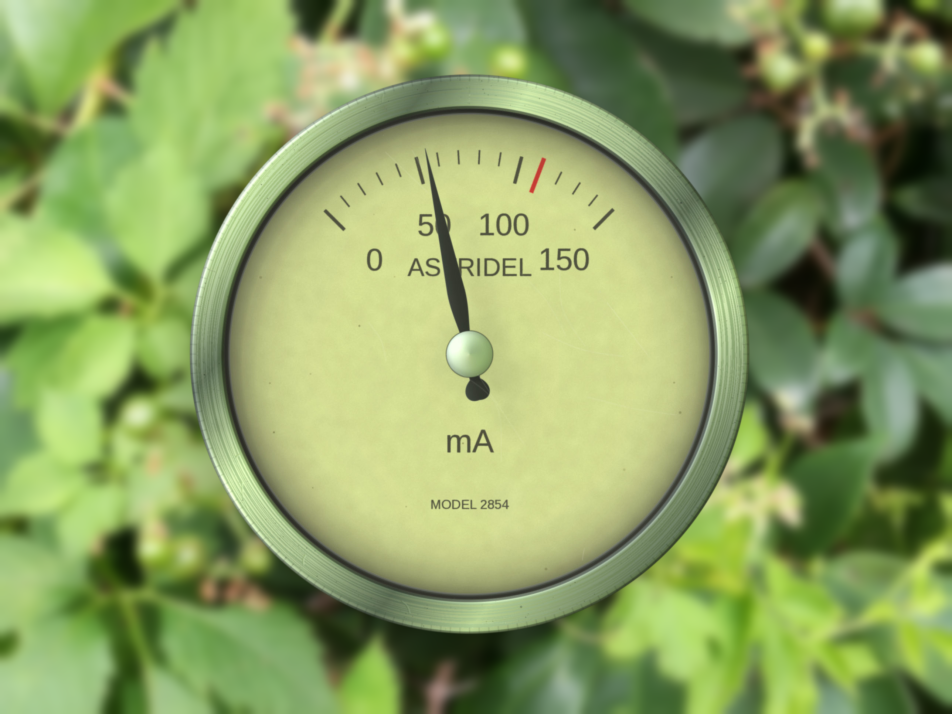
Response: 55 mA
